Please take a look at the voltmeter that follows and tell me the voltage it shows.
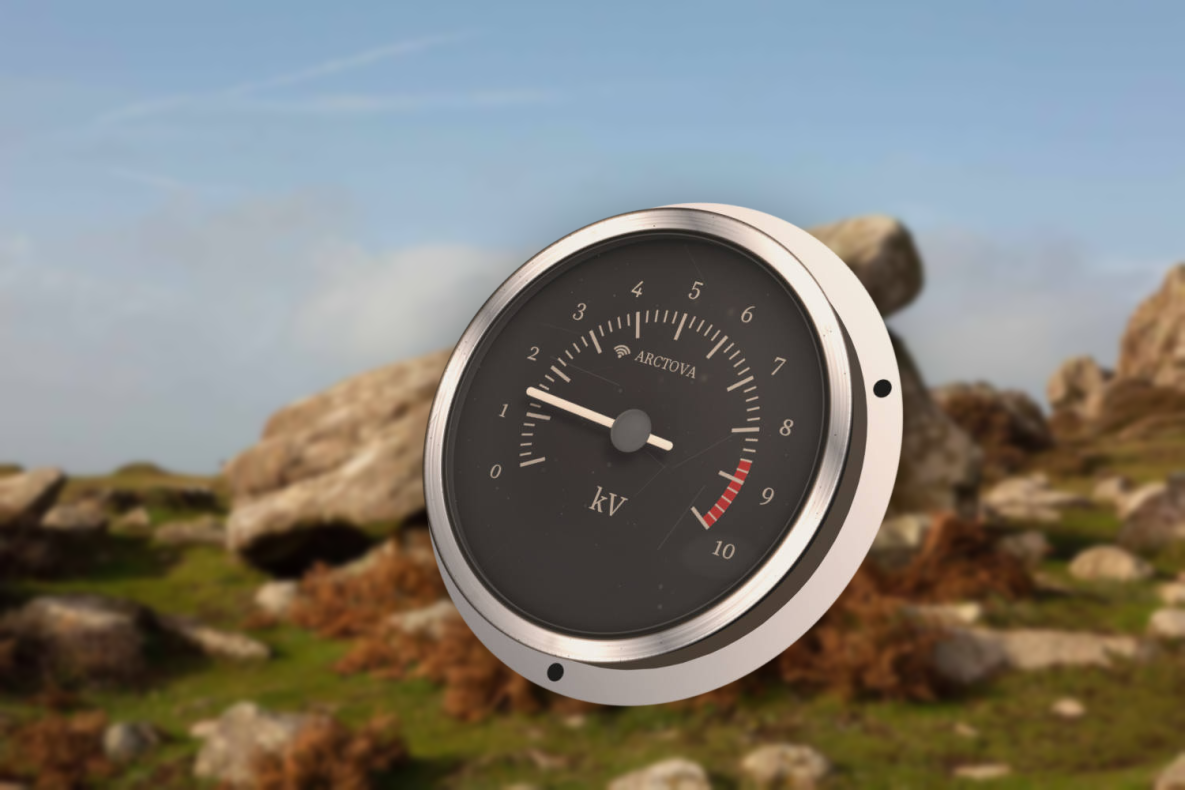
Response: 1.4 kV
